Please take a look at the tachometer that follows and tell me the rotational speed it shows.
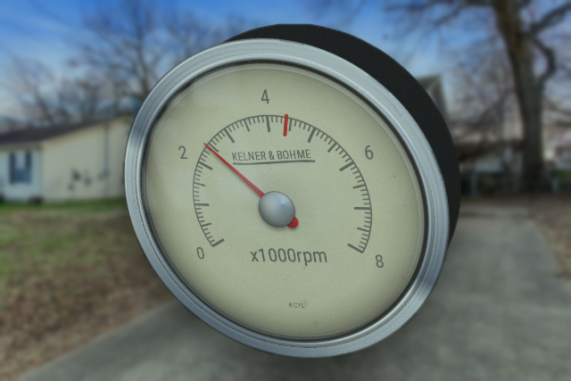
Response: 2500 rpm
